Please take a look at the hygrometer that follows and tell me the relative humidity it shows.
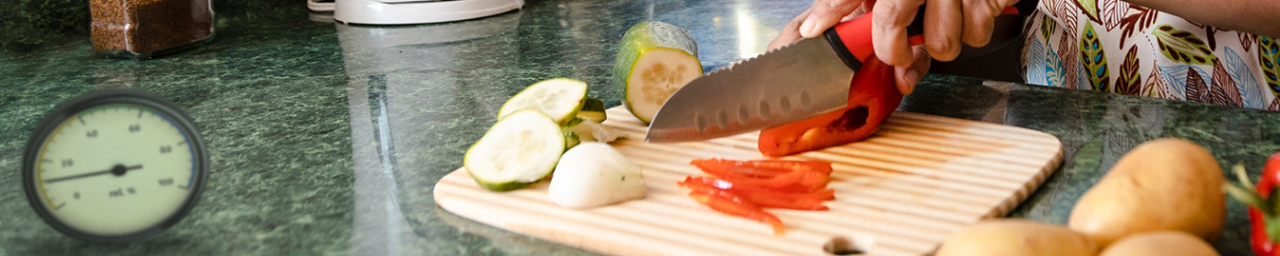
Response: 12 %
